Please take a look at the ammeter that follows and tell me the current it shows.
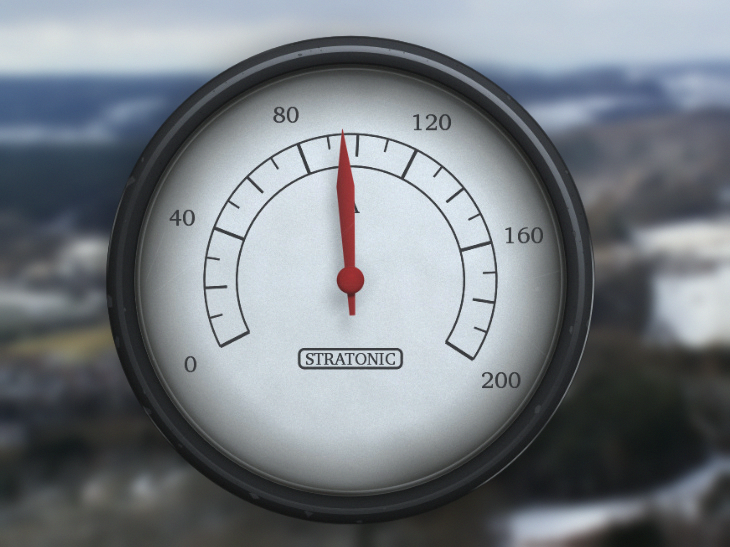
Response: 95 A
